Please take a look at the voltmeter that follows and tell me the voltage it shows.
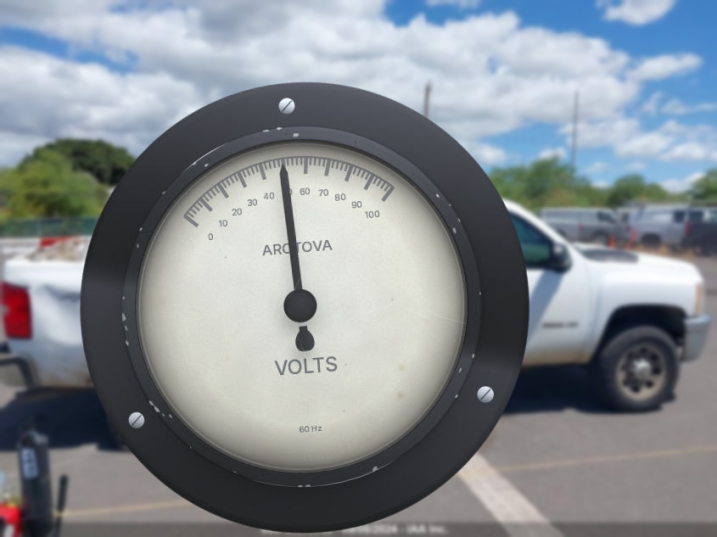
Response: 50 V
